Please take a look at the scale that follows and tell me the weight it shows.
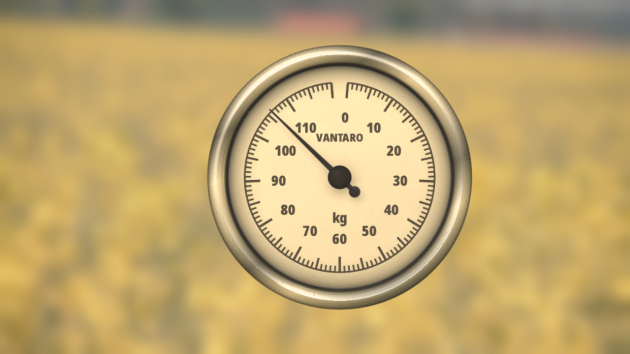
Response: 106 kg
